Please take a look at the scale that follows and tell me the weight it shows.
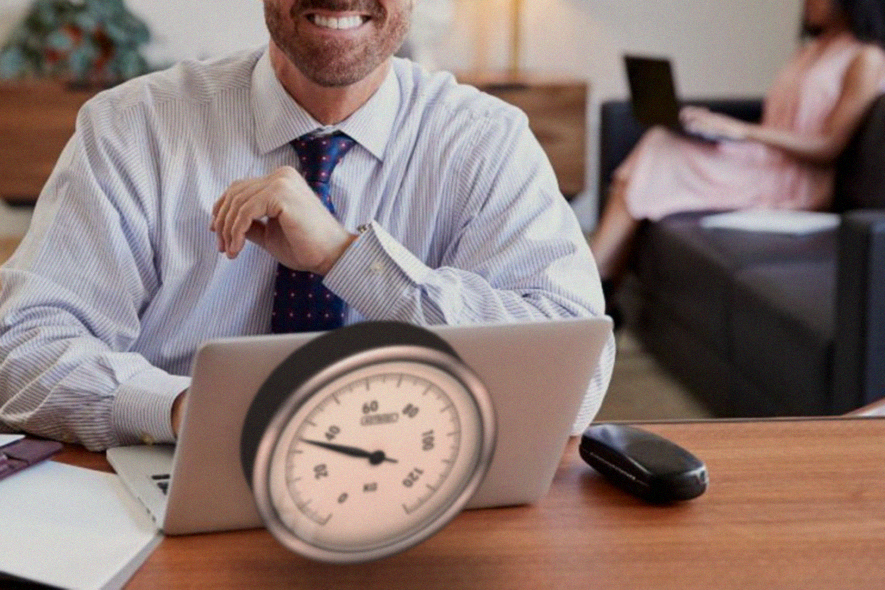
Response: 35 kg
